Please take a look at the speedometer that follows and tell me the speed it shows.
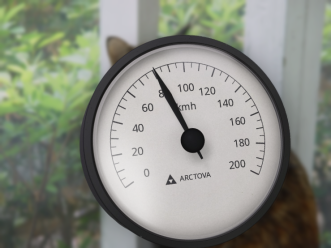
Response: 80 km/h
